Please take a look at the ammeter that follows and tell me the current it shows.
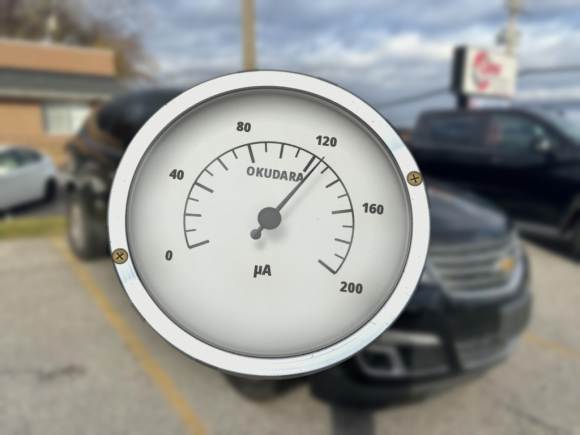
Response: 125 µA
